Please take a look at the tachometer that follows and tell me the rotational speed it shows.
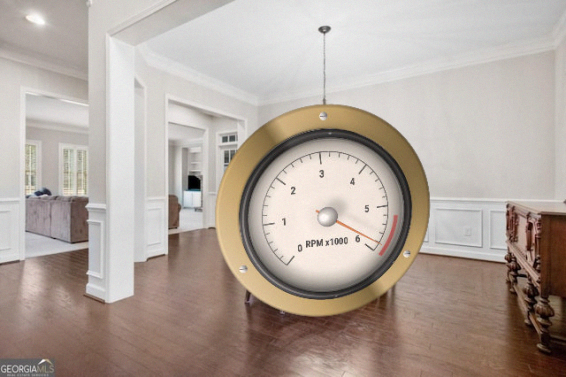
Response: 5800 rpm
